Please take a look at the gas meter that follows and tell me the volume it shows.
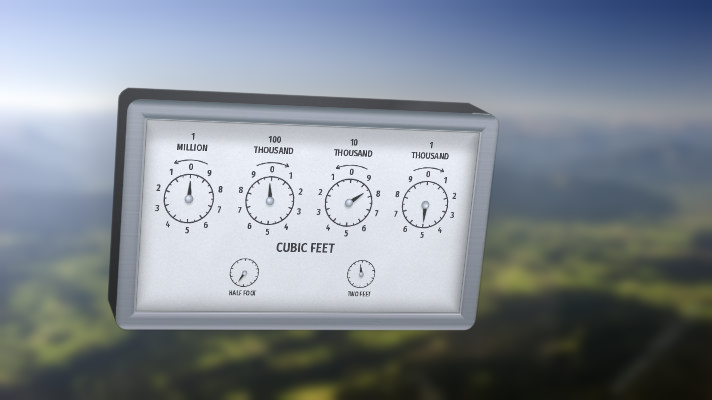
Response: 998500 ft³
